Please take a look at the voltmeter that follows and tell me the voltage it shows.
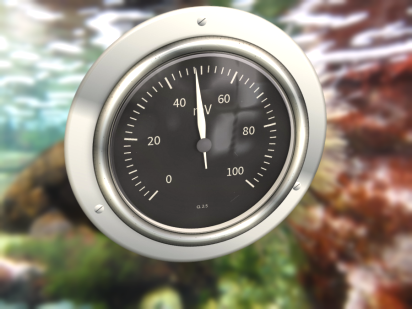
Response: 48 mV
